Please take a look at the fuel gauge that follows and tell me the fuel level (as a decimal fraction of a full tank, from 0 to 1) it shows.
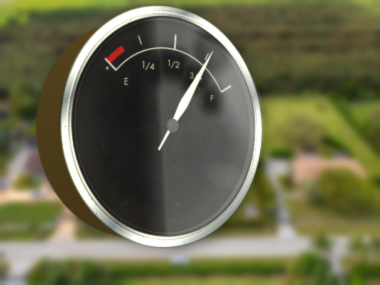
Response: 0.75
